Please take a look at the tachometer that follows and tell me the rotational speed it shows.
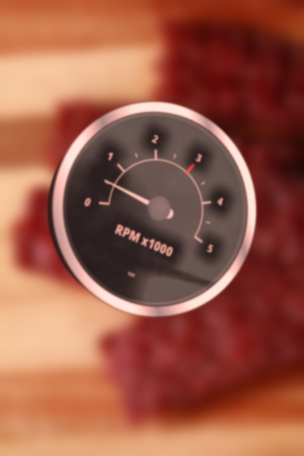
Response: 500 rpm
